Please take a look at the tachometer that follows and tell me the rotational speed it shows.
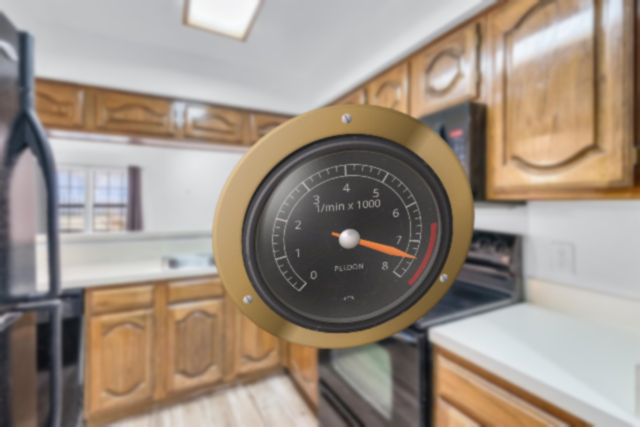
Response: 7400 rpm
